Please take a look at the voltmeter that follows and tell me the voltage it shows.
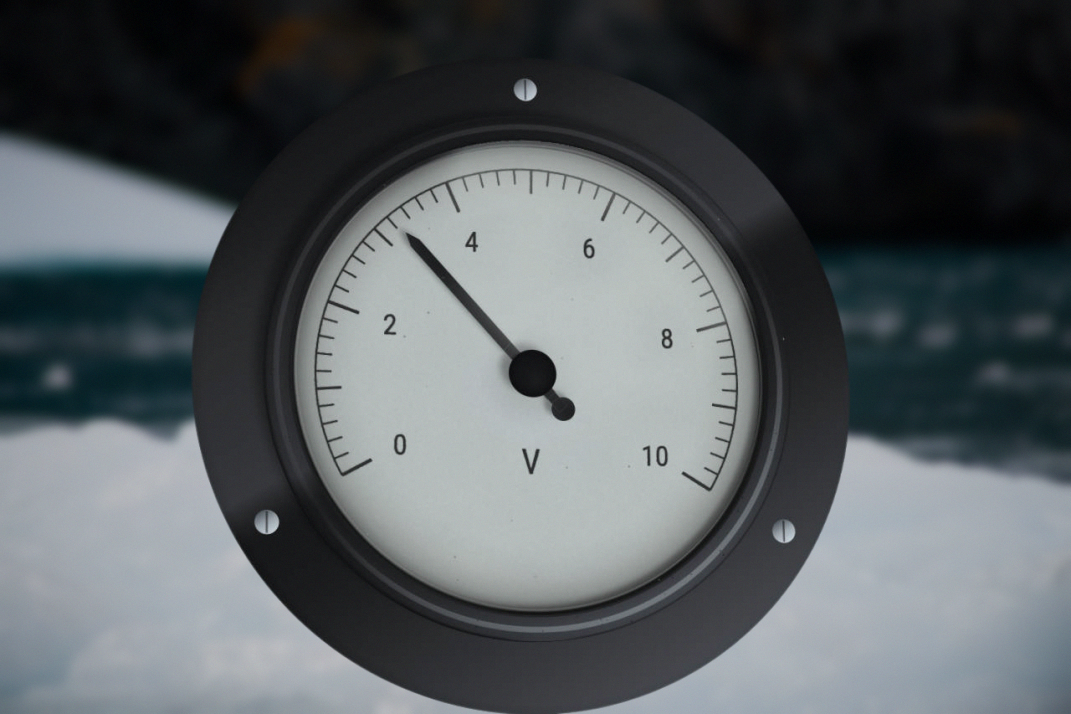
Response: 3.2 V
